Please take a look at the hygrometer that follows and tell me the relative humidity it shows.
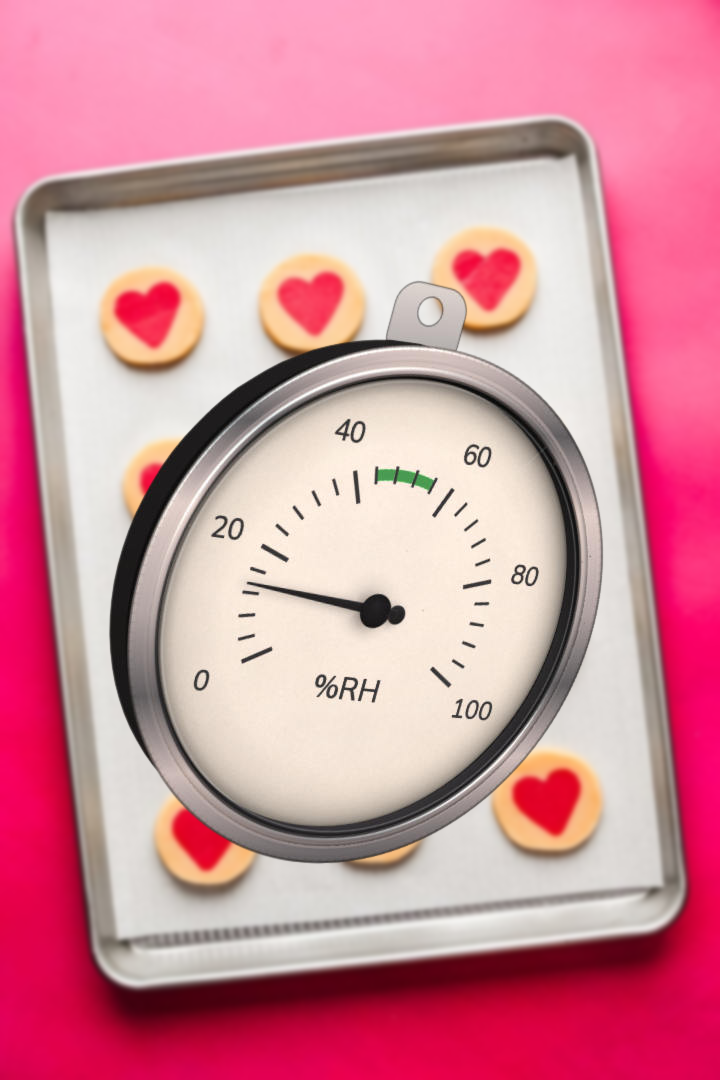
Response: 14 %
